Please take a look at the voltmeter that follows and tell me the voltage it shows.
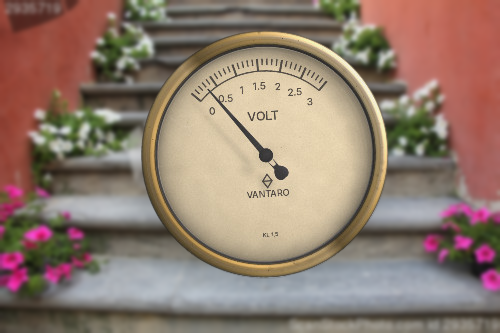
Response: 0.3 V
